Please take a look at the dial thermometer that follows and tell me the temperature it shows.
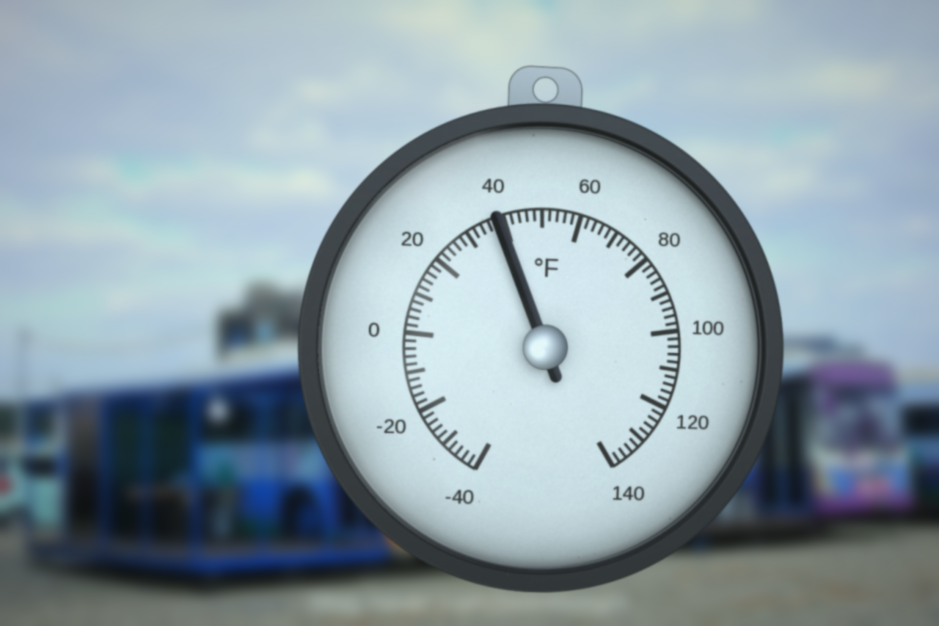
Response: 38 °F
